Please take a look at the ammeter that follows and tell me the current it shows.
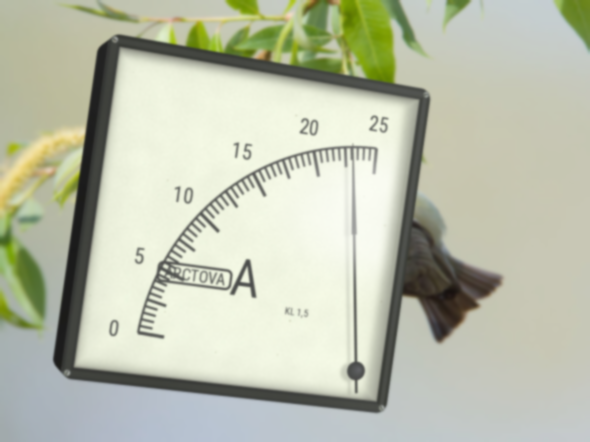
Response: 23 A
